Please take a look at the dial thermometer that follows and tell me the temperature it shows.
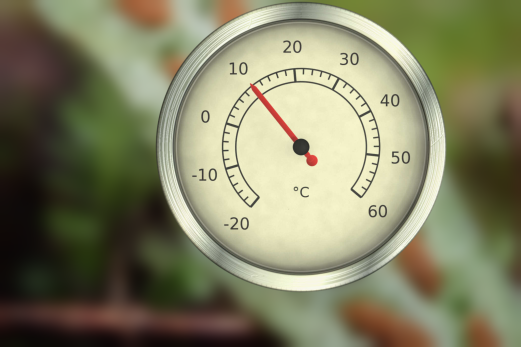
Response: 10 °C
